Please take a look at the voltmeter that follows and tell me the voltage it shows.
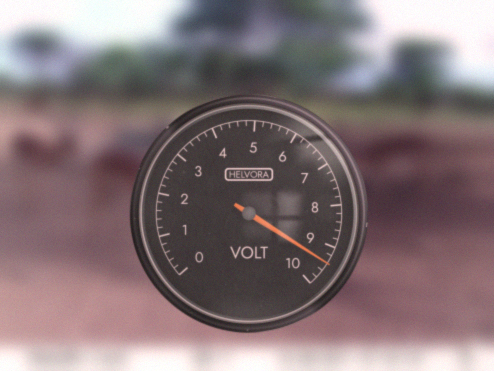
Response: 9.4 V
